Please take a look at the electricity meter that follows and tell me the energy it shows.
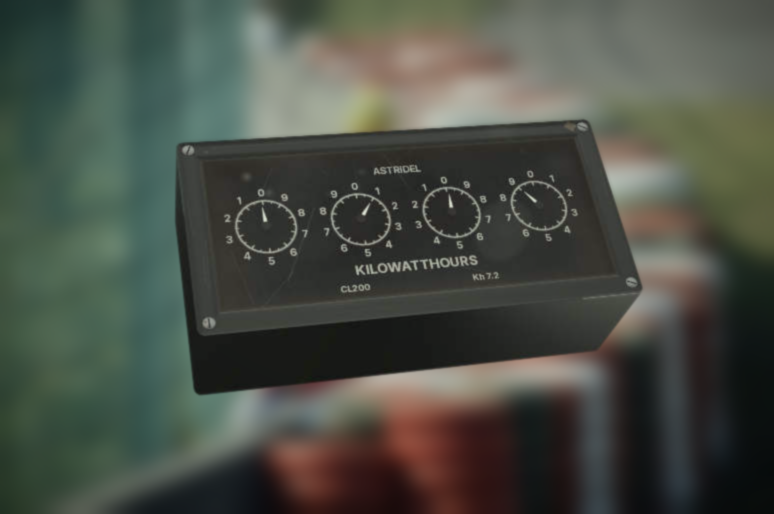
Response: 99 kWh
